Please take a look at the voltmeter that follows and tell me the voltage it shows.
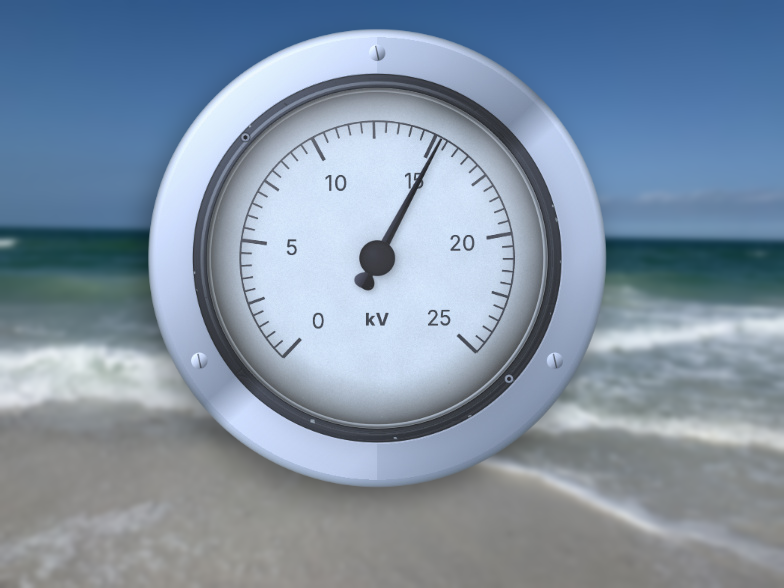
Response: 15.25 kV
